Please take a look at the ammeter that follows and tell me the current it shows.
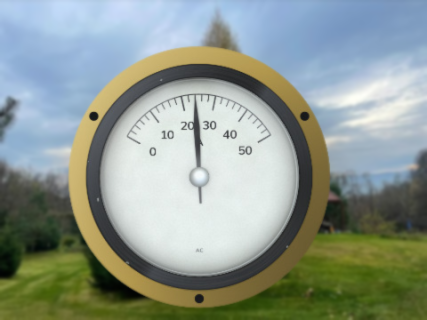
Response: 24 A
